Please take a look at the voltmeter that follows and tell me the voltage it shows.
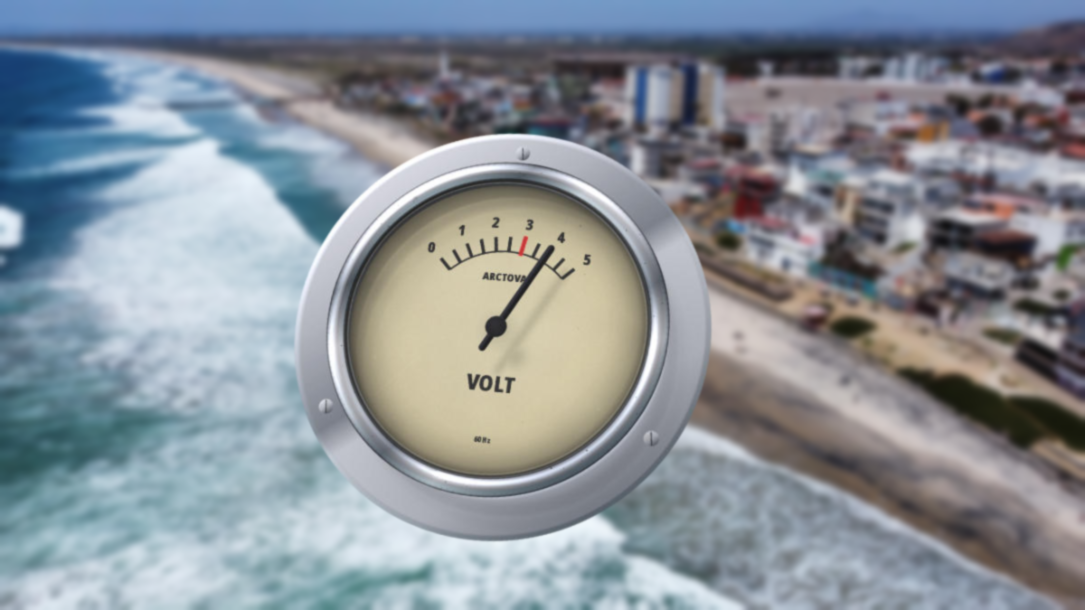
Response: 4 V
